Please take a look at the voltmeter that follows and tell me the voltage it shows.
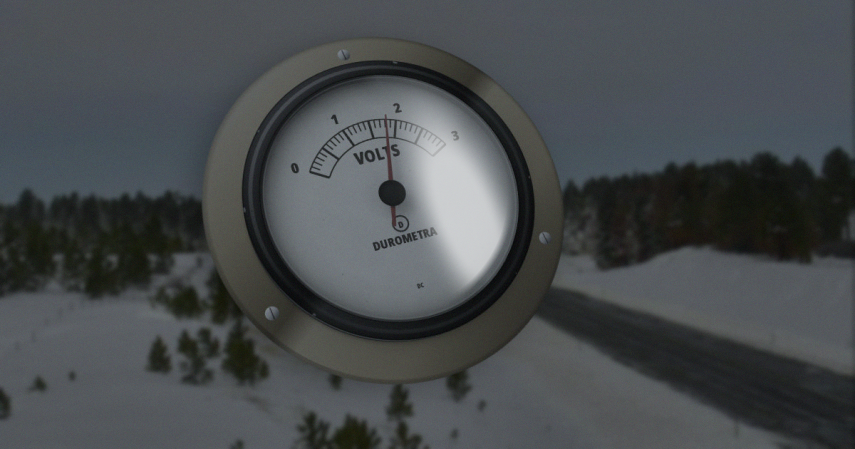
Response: 1.8 V
